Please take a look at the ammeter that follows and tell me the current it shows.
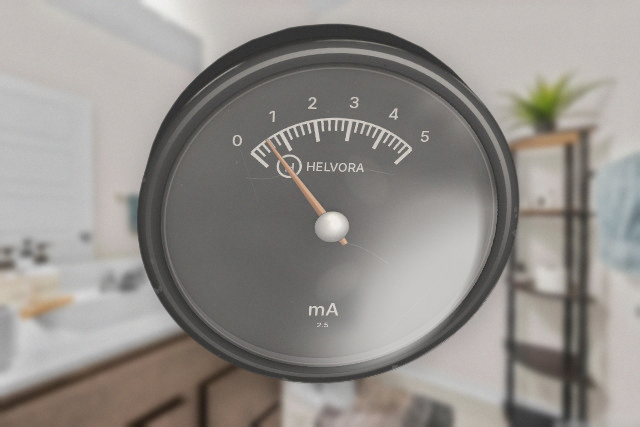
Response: 0.6 mA
